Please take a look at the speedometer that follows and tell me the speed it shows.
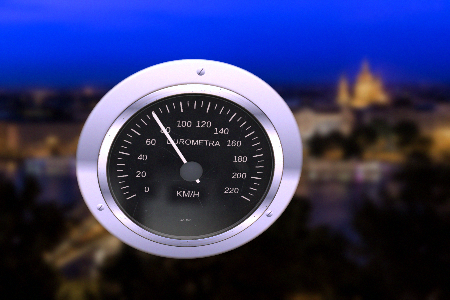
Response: 80 km/h
